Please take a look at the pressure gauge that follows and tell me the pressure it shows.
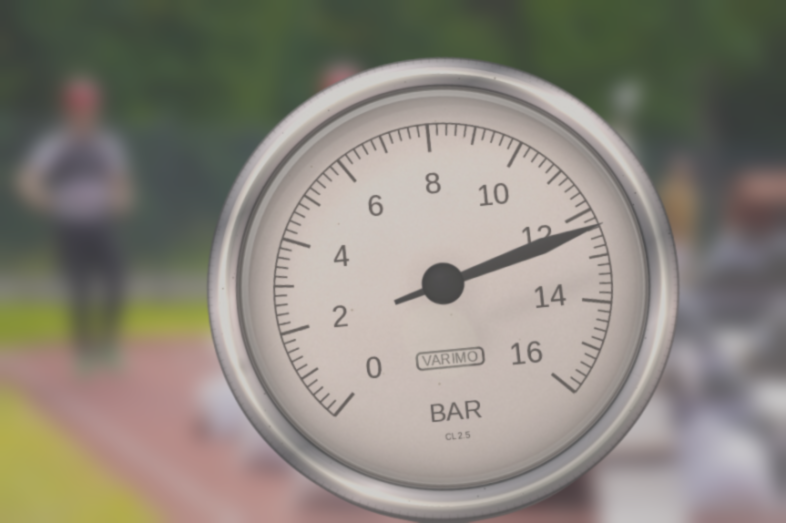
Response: 12.4 bar
